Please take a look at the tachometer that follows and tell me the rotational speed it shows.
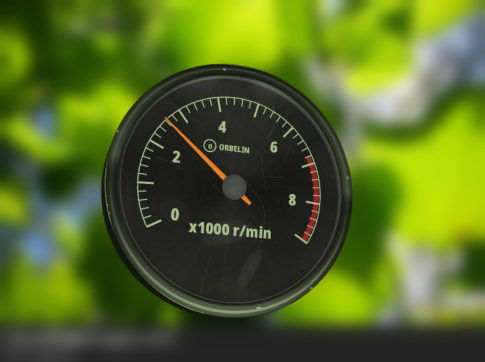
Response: 2600 rpm
